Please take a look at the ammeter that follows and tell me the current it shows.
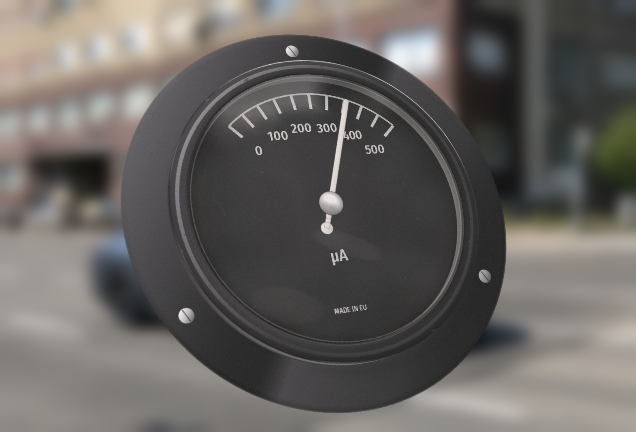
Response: 350 µA
